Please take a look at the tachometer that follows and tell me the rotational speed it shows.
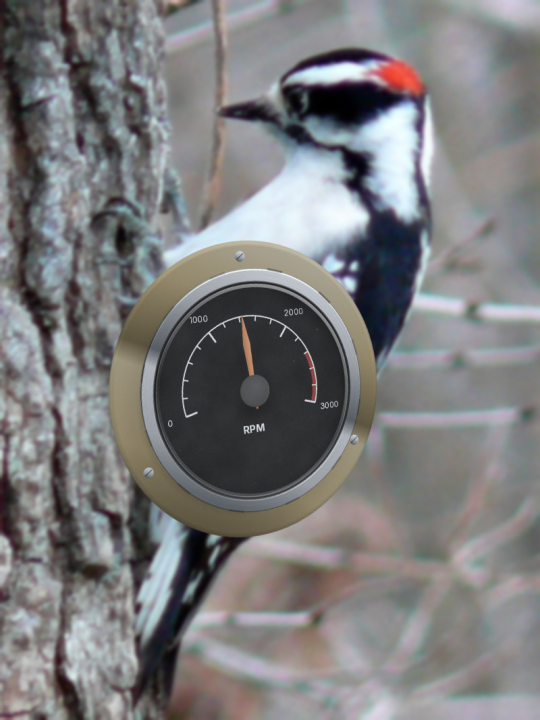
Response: 1400 rpm
